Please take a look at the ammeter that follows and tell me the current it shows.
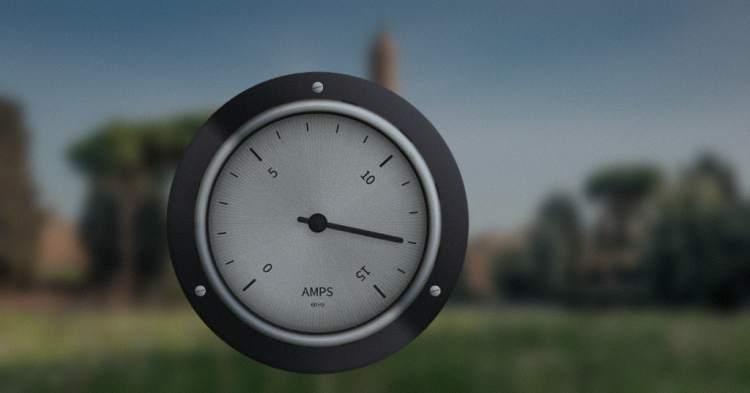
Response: 13 A
